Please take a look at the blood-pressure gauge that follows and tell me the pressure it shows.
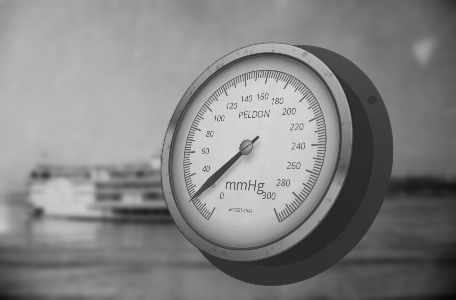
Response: 20 mmHg
